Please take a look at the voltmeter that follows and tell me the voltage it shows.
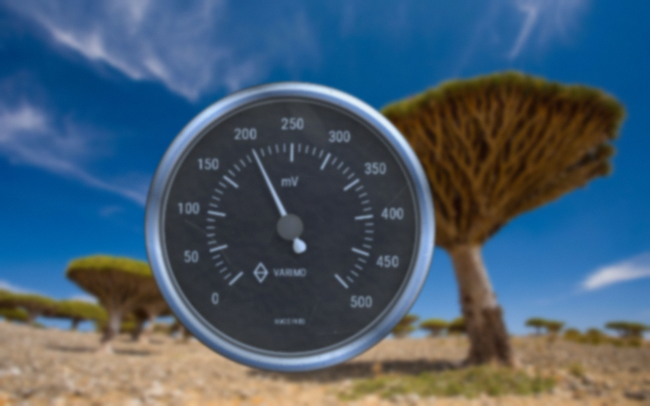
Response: 200 mV
